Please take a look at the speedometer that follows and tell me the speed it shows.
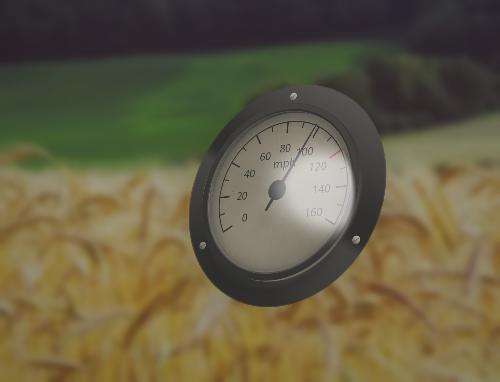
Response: 100 mph
